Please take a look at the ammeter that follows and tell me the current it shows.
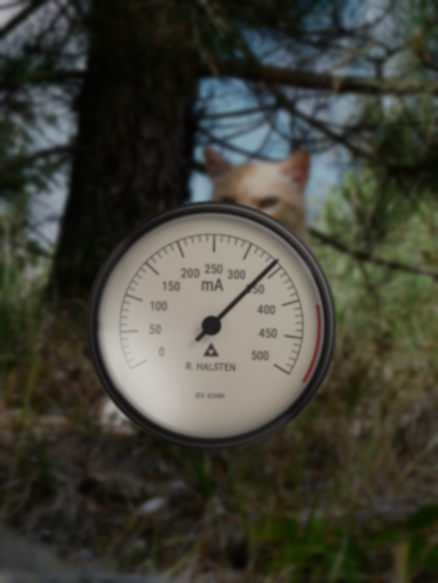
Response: 340 mA
